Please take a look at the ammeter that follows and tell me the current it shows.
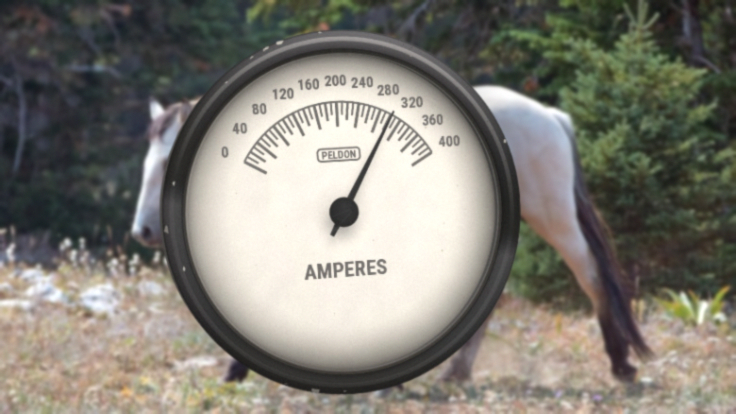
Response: 300 A
